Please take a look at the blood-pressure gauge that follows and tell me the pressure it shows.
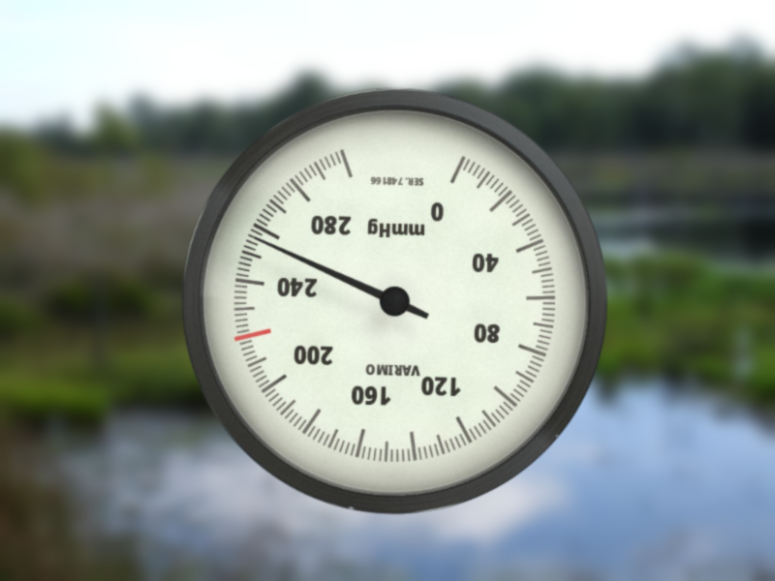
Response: 256 mmHg
